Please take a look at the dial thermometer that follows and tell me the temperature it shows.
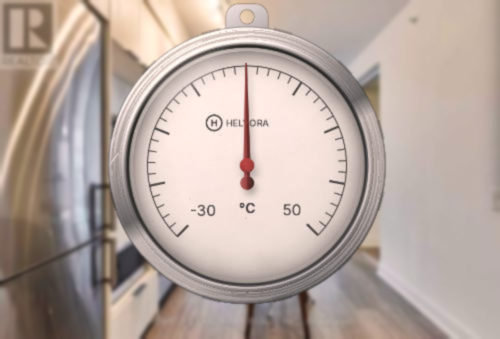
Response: 10 °C
